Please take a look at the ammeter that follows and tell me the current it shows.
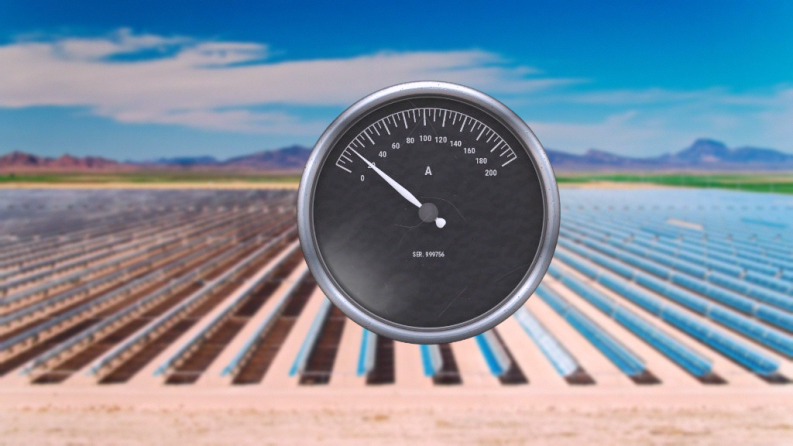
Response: 20 A
